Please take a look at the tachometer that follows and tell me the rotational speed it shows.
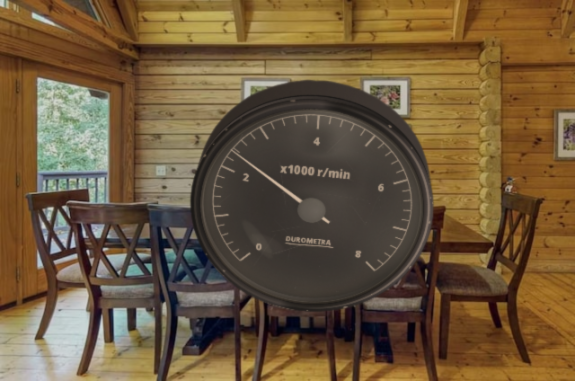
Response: 2400 rpm
